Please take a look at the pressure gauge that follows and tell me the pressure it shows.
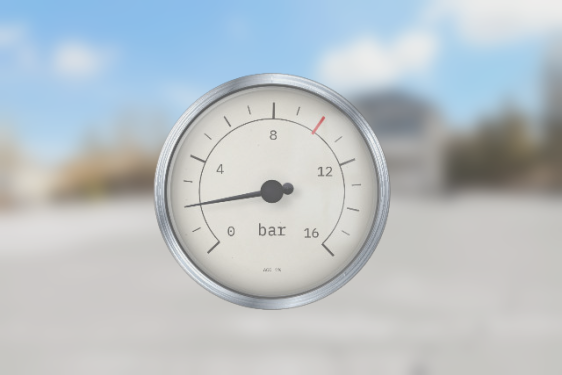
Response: 2 bar
